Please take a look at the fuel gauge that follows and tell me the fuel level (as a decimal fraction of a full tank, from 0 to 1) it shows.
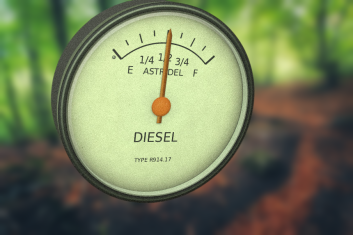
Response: 0.5
